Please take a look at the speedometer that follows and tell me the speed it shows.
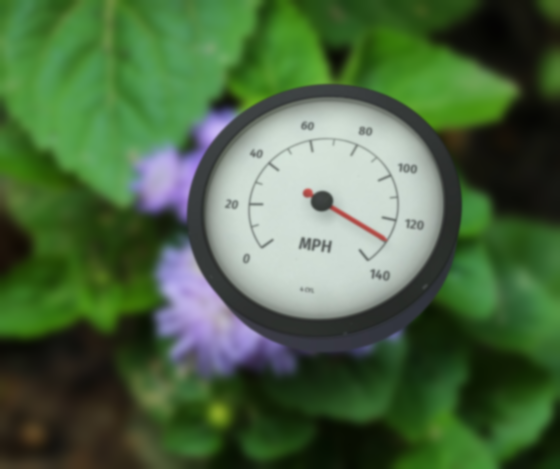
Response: 130 mph
